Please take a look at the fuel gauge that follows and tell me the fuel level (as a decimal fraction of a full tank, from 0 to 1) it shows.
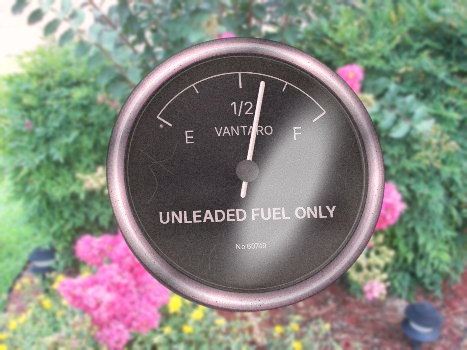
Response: 0.625
